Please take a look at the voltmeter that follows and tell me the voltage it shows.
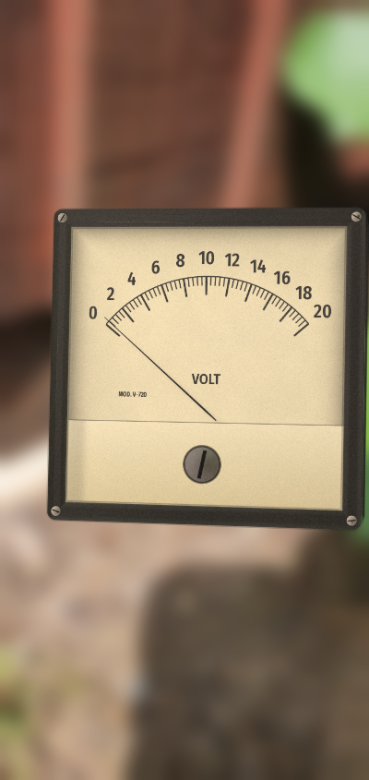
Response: 0.4 V
